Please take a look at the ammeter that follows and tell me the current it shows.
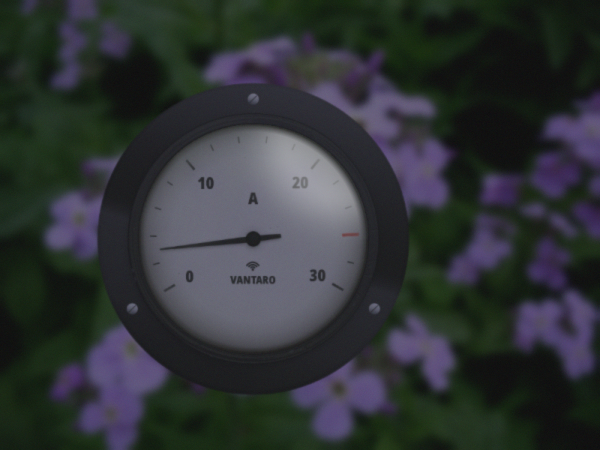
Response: 3 A
